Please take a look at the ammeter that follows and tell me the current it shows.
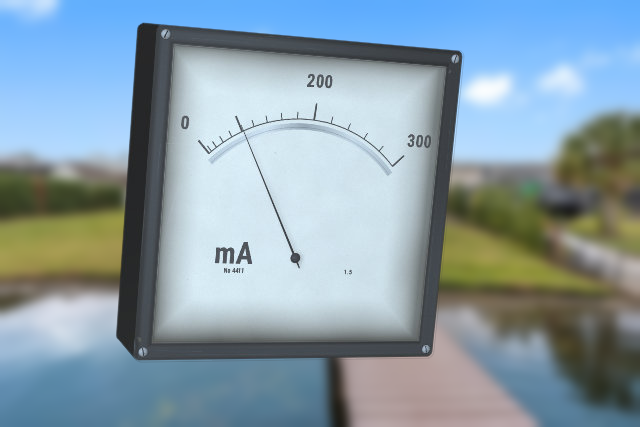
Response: 100 mA
